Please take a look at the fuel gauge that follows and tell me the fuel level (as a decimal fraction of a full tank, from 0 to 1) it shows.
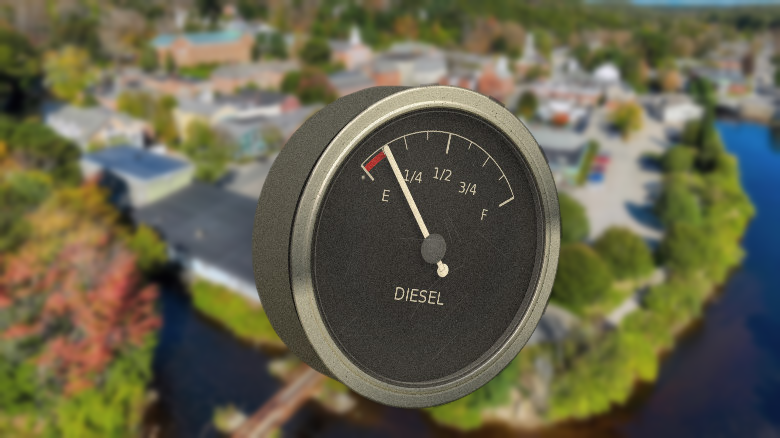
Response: 0.125
